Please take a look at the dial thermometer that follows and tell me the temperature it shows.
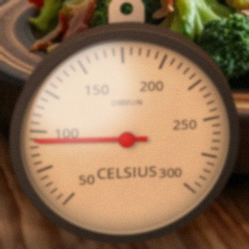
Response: 95 °C
